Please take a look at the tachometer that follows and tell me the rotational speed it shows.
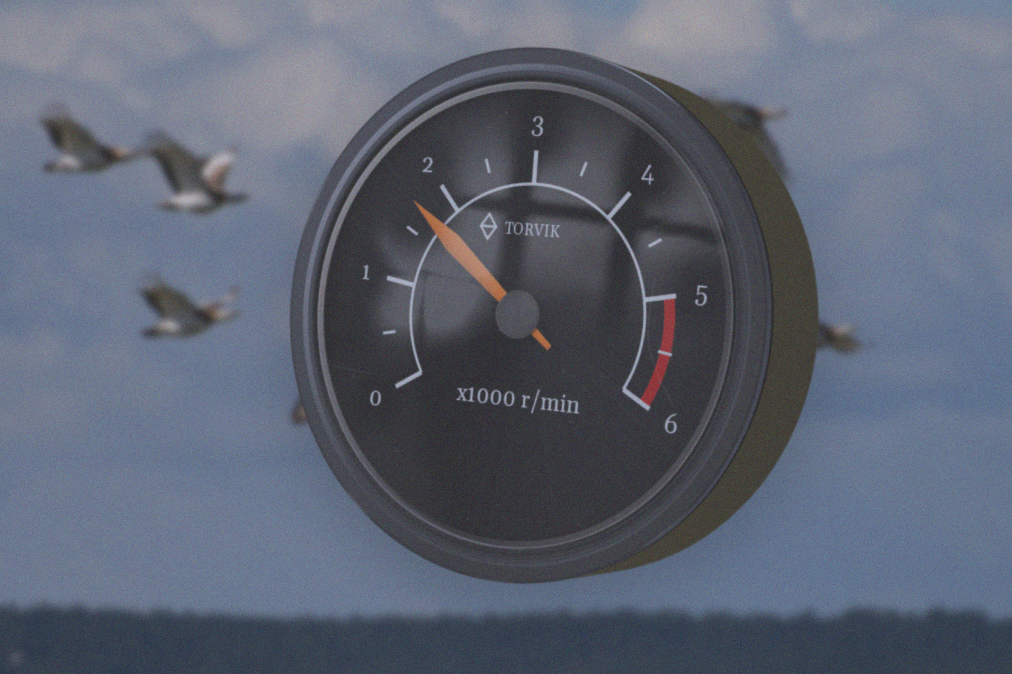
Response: 1750 rpm
